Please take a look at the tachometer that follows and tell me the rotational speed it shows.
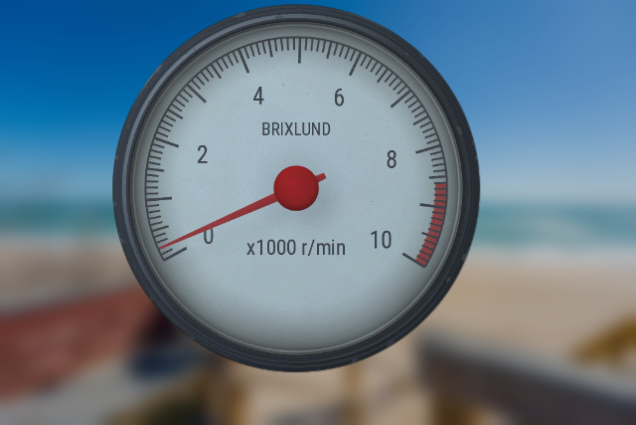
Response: 200 rpm
